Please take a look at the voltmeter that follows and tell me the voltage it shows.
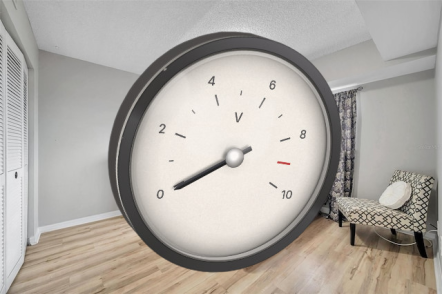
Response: 0 V
